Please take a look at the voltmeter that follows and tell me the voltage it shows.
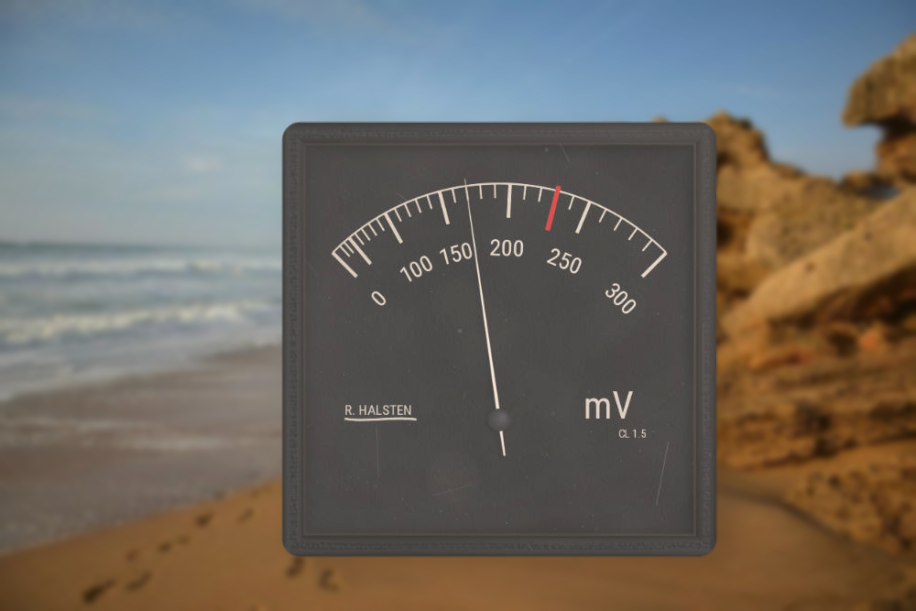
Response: 170 mV
